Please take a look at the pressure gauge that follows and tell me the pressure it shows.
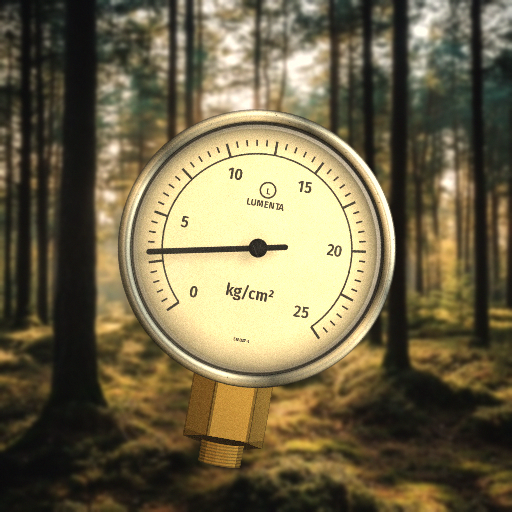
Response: 3 kg/cm²
